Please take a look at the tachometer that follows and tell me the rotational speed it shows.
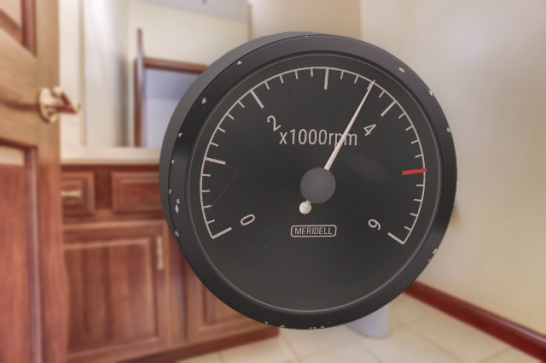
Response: 3600 rpm
